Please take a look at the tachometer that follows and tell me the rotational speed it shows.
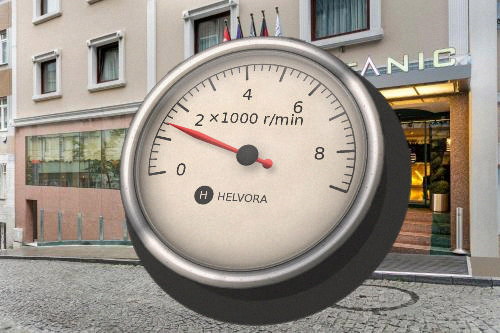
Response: 1400 rpm
